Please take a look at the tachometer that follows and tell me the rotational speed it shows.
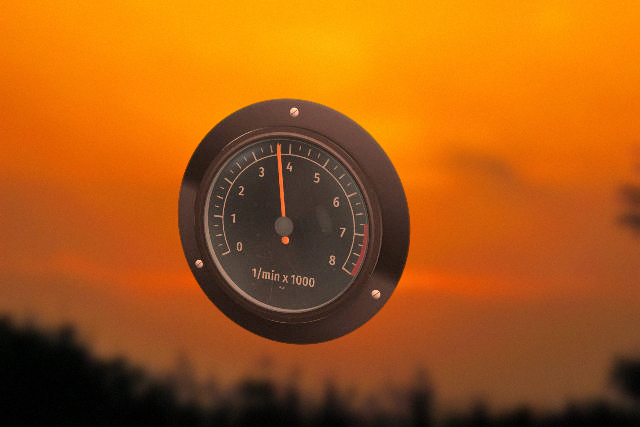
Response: 3750 rpm
